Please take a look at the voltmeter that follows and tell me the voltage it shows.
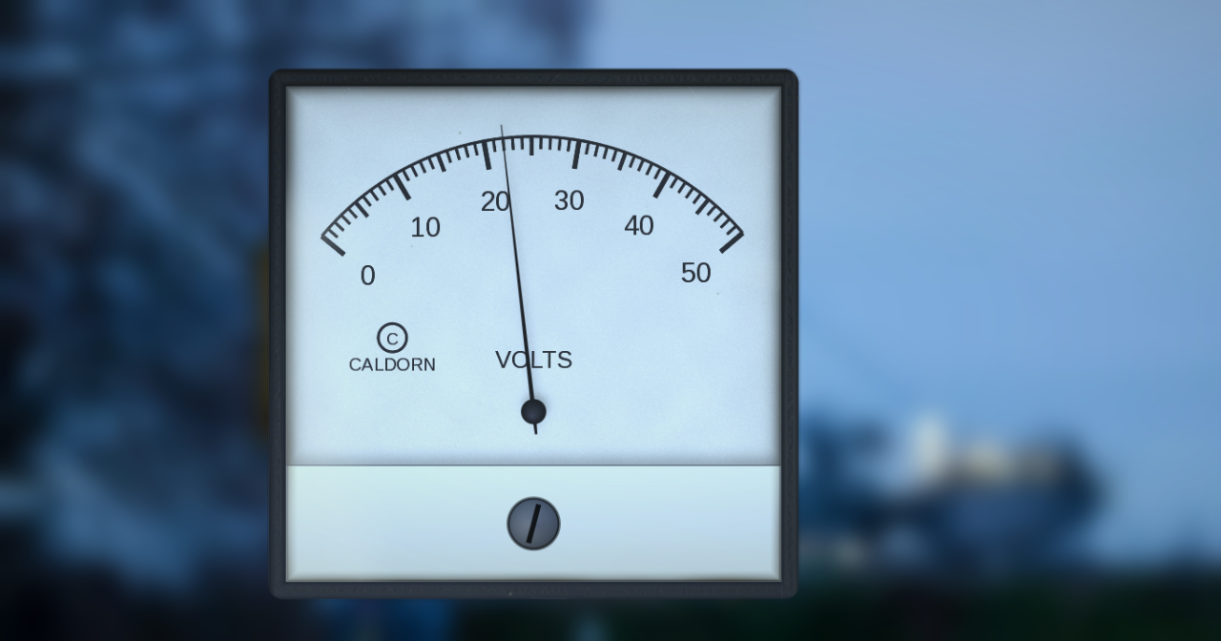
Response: 22 V
